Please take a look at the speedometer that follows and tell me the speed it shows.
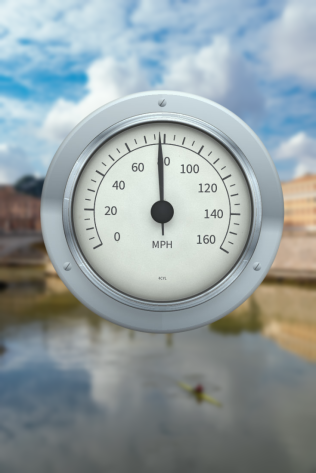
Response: 77.5 mph
